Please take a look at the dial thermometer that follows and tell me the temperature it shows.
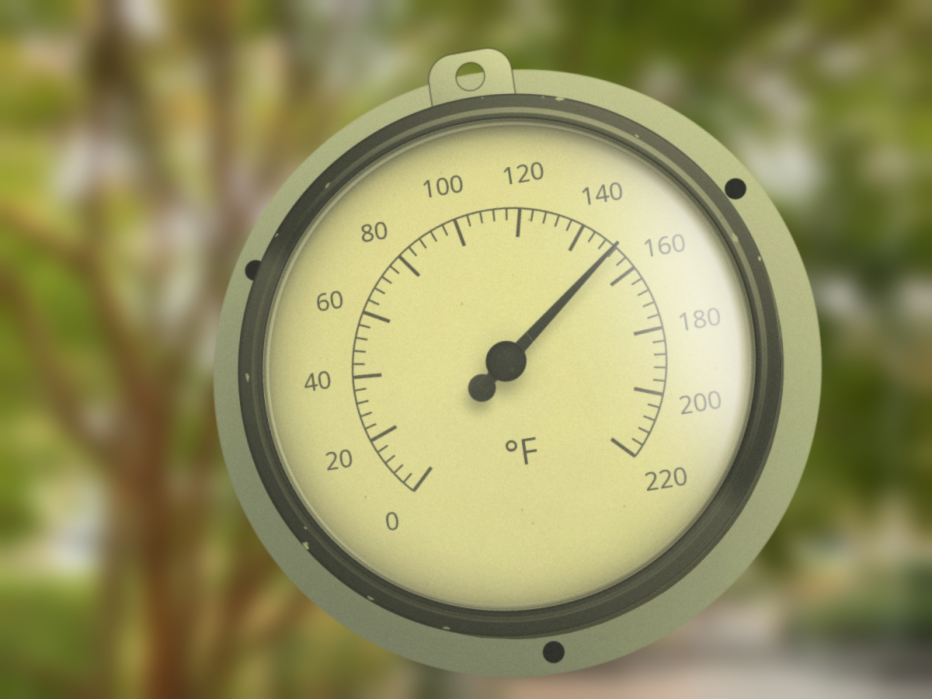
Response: 152 °F
